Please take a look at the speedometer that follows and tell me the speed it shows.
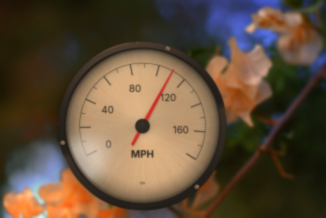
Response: 110 mph
